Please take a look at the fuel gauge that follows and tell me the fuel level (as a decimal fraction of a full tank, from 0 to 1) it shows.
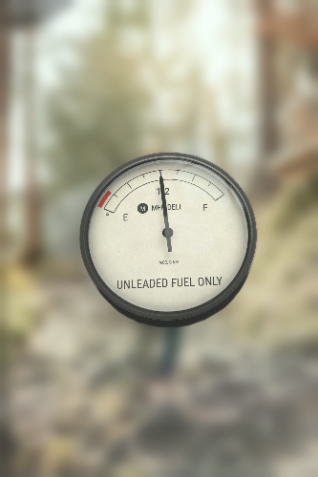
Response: 0.5
